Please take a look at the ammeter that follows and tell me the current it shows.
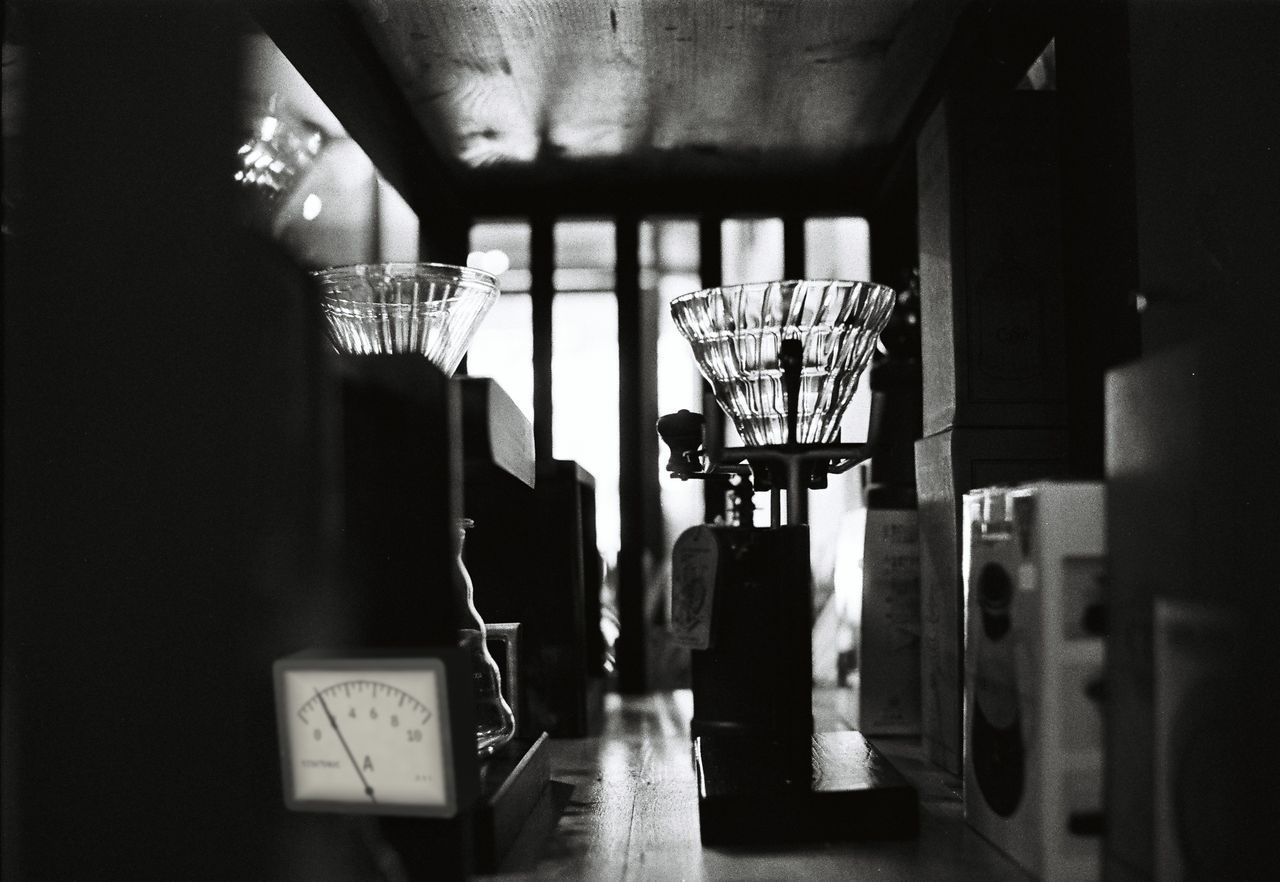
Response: 2 A
